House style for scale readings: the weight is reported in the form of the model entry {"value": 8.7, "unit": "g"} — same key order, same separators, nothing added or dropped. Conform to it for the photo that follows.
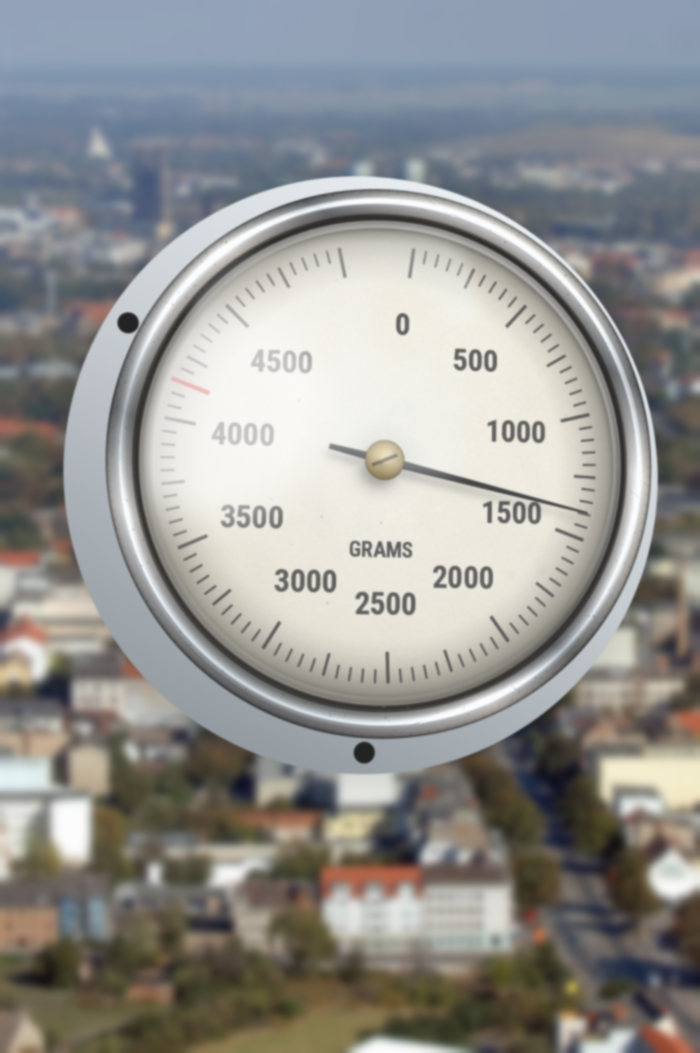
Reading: {"value": 1400, "unit": "g"}
